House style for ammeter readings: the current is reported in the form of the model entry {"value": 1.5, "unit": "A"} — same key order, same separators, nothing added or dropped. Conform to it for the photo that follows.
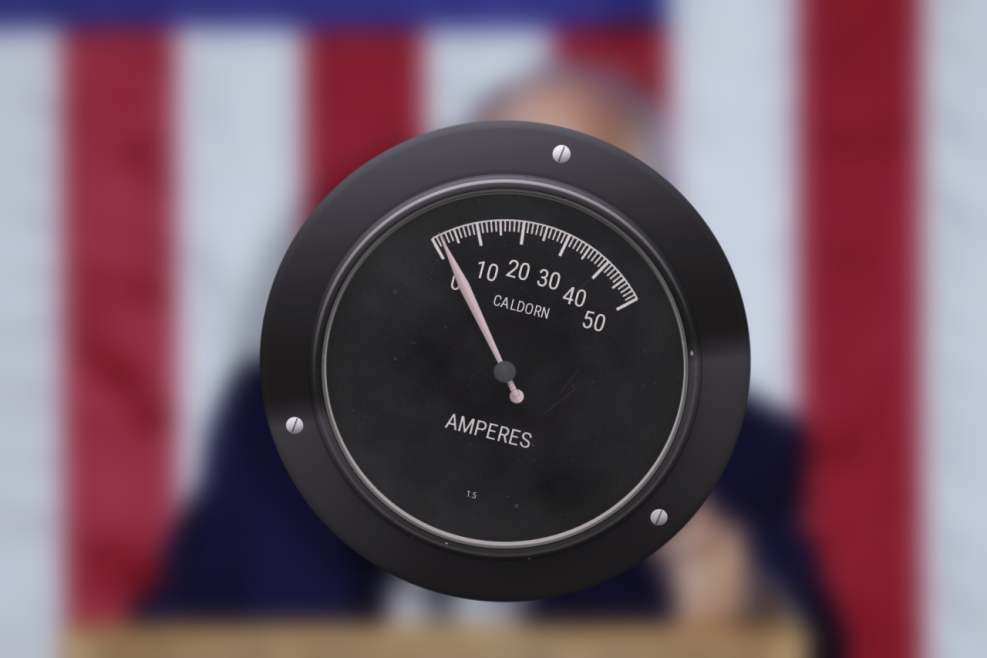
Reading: {"value": 2, "unit": "A"}
